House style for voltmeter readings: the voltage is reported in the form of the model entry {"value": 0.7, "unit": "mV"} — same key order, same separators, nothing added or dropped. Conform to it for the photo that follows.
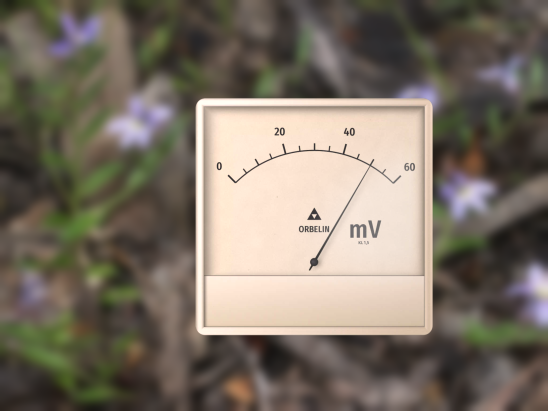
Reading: {"value": 50, "unit": "mV"}
